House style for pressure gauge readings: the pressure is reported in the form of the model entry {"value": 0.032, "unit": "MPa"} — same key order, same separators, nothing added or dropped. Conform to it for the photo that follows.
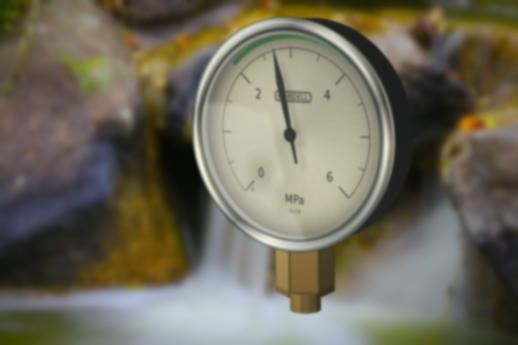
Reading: {"value": 2.75, "unit": "MPa"}
